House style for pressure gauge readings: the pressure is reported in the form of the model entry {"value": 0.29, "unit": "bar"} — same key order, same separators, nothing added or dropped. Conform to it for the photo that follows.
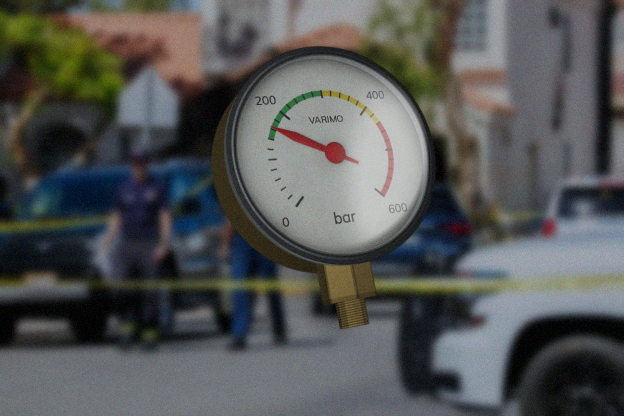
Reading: {"value": 160, "unit": "bar"}
